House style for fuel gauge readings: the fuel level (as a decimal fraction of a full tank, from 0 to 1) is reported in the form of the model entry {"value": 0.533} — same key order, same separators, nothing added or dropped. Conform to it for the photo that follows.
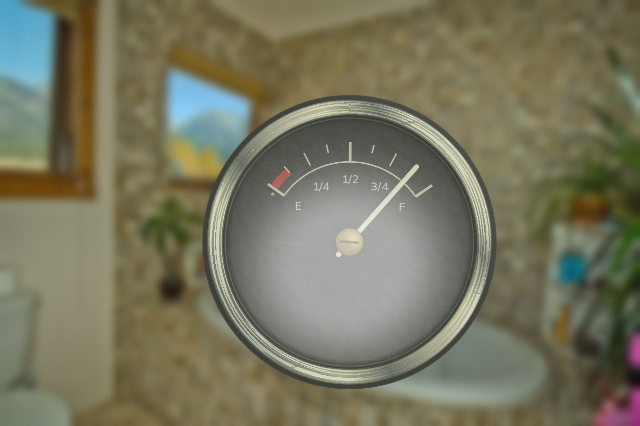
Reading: {"value": 0.875}
